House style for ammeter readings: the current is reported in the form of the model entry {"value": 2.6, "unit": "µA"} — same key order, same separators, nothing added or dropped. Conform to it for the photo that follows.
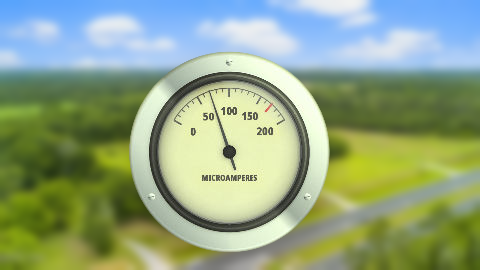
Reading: {"value": 70, "unit": "µA"}
